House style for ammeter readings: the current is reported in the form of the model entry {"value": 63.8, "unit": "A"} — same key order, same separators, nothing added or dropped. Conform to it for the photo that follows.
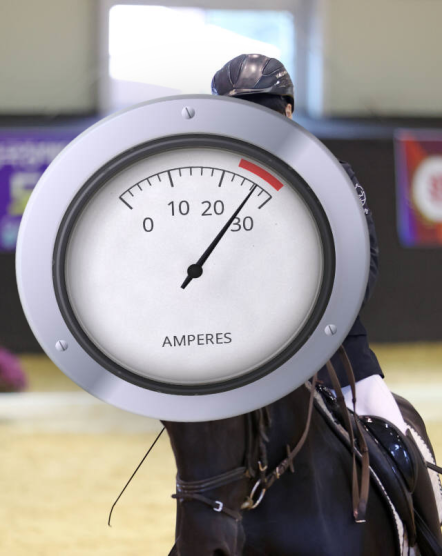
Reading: {"value": 26, "unit": "A"}
